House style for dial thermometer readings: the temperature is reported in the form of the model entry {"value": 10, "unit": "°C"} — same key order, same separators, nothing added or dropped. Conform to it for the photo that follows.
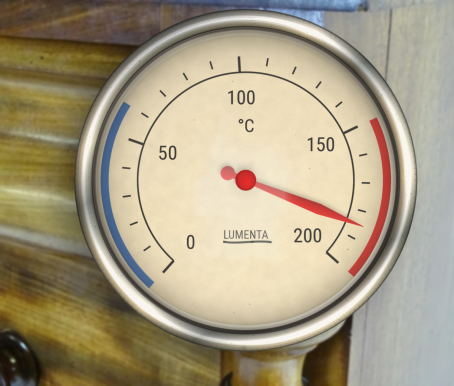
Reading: {"value": 185, "unit": "°C"}
